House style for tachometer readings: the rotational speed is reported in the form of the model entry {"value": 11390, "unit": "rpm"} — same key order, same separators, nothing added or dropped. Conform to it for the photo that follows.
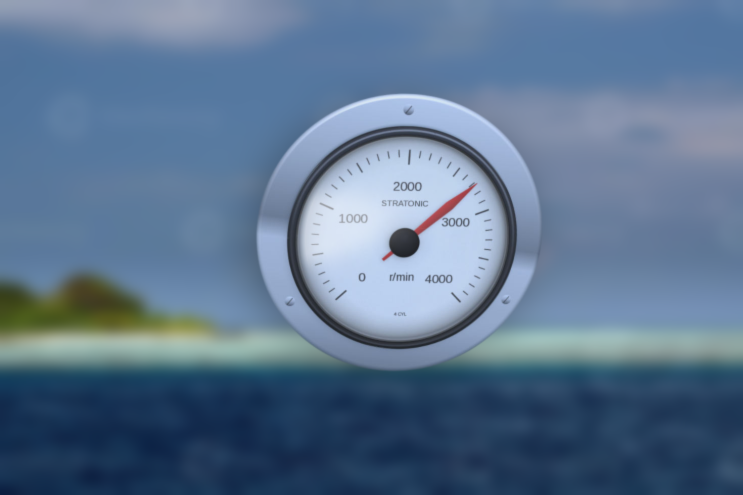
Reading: {"value": 2700, "unit": "rpm"}
